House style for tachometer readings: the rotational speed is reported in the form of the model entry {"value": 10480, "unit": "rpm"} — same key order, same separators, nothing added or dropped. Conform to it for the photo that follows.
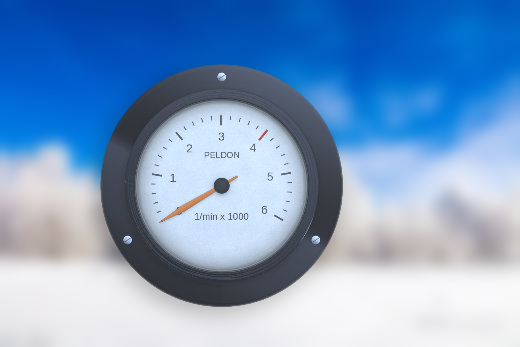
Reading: {"value": 0, "unit": "rpm"}
